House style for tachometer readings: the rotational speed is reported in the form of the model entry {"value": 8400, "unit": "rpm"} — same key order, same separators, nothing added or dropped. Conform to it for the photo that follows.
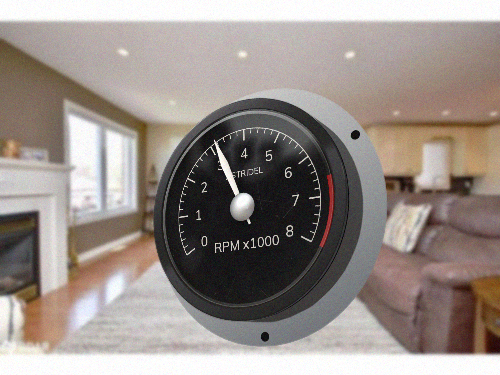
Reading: {"value": 3200, "unit": "rpm"}
